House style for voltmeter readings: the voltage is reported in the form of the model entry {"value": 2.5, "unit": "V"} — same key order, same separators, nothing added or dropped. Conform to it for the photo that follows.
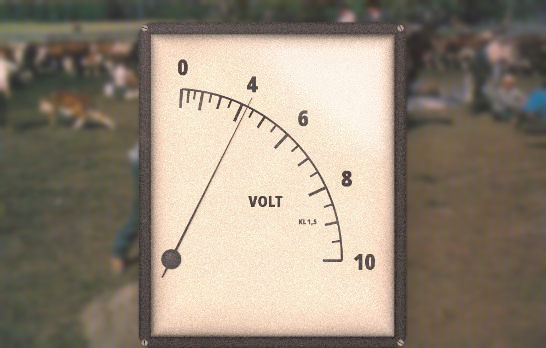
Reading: {"value": 4.25, "unit": "V"}
